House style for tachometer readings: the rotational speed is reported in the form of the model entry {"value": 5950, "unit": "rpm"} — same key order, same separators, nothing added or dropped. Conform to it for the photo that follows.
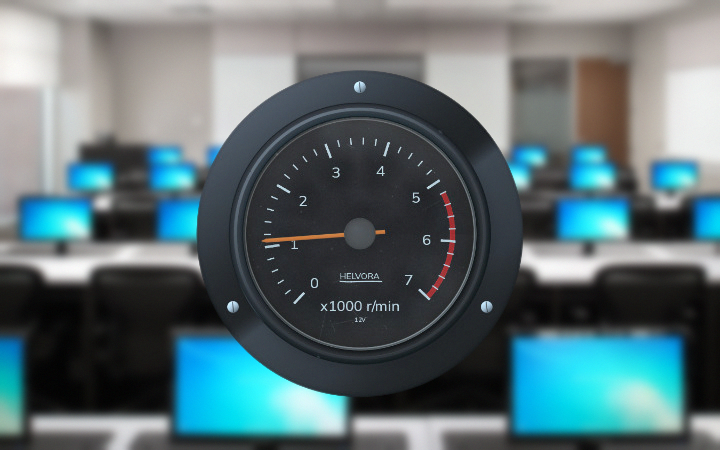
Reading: {"value": 1100, "unit": "rpm"}
